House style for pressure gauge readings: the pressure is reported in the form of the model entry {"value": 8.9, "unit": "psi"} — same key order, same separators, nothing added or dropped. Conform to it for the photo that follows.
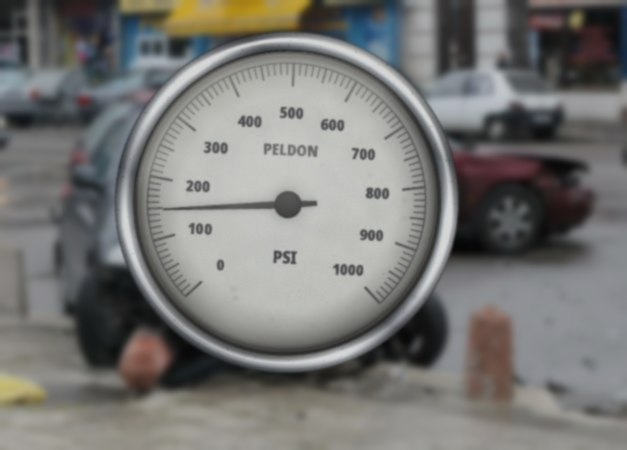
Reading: {"value": 150, "unit": "psi"}
